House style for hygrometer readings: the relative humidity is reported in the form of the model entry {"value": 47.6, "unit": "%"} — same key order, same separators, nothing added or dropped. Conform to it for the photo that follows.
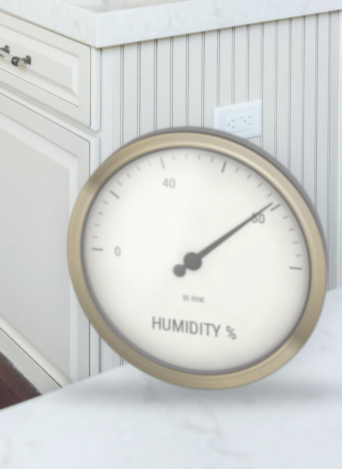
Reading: {"value": 78, "unit": "%"}
